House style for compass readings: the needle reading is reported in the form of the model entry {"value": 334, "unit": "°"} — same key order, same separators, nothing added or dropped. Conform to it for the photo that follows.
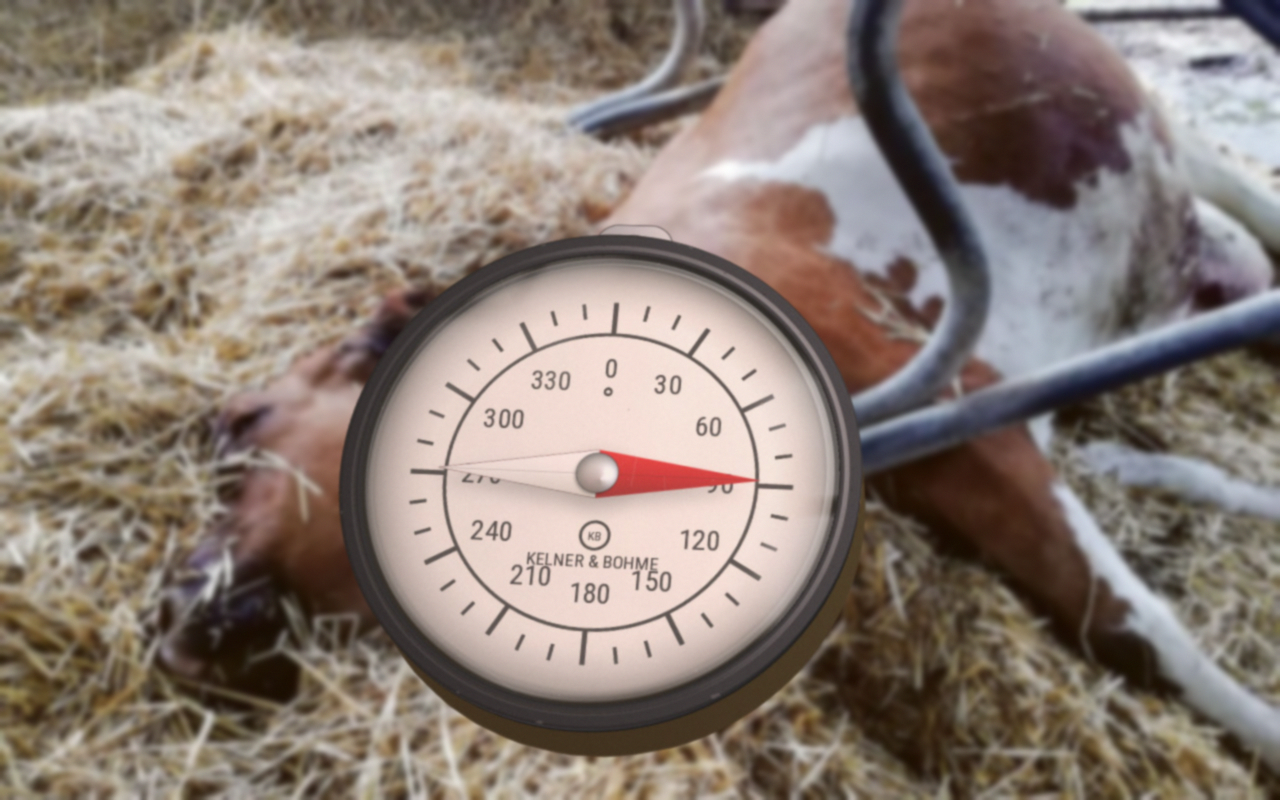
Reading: {"value": 90, "unit": "°"}
